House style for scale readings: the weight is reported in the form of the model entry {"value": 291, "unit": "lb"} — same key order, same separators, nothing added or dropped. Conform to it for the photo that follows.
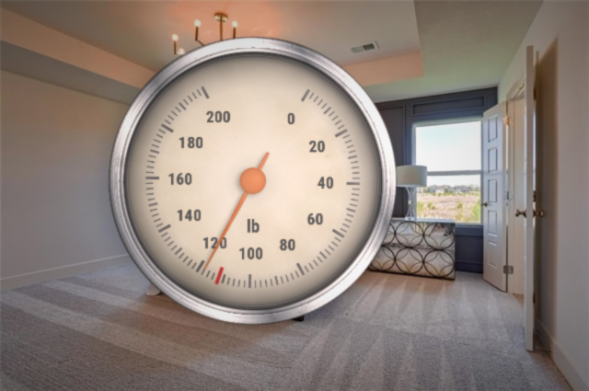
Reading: {"value": 118, "unit": "lb"}
